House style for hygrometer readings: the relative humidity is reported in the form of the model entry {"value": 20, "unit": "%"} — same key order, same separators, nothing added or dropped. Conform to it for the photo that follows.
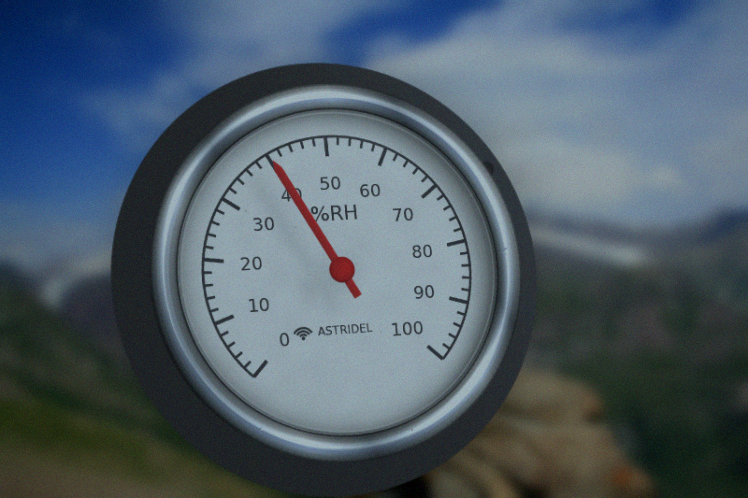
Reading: {"value": 40, "unit": "%"}
